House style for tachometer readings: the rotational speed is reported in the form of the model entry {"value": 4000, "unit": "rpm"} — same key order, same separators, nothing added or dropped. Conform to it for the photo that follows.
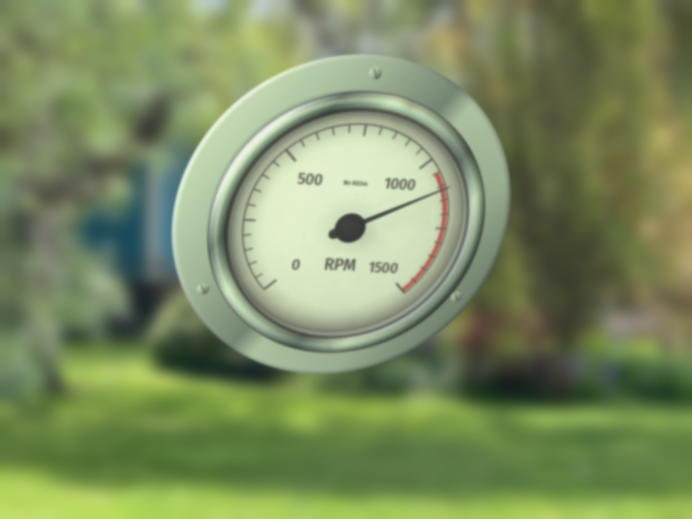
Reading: {"value": 1100, "unit": "rpm"}
